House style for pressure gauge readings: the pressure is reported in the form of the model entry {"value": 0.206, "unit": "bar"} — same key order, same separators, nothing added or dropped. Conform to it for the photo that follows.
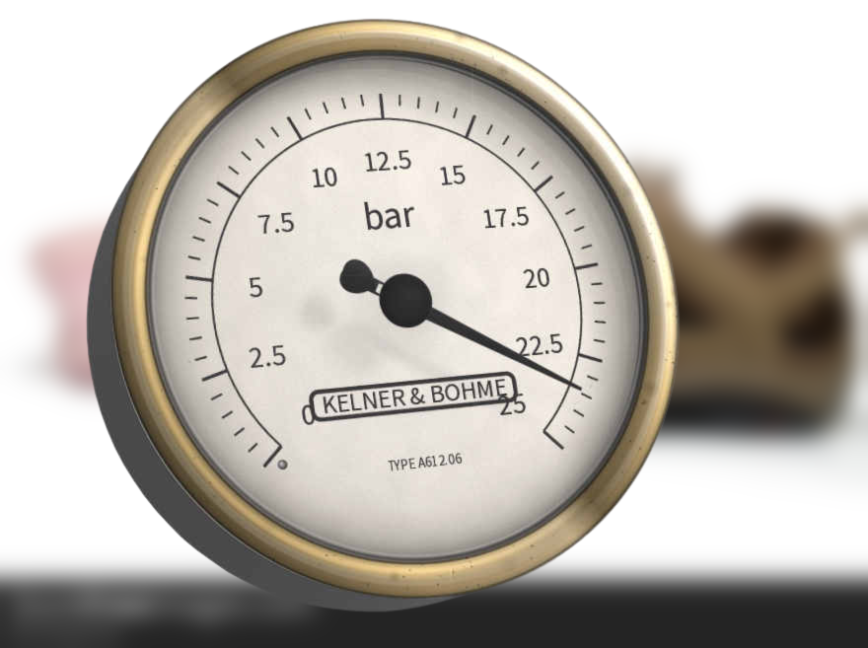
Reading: {"value": 23.5, "unit": "bar"}
